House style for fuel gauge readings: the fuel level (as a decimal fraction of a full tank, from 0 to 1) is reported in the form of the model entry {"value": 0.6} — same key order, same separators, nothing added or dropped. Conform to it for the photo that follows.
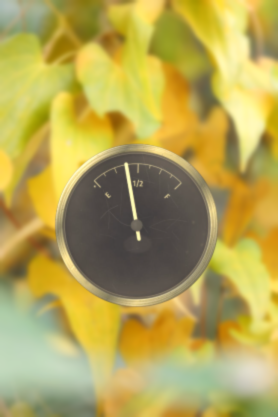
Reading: {"value": 0.375}
